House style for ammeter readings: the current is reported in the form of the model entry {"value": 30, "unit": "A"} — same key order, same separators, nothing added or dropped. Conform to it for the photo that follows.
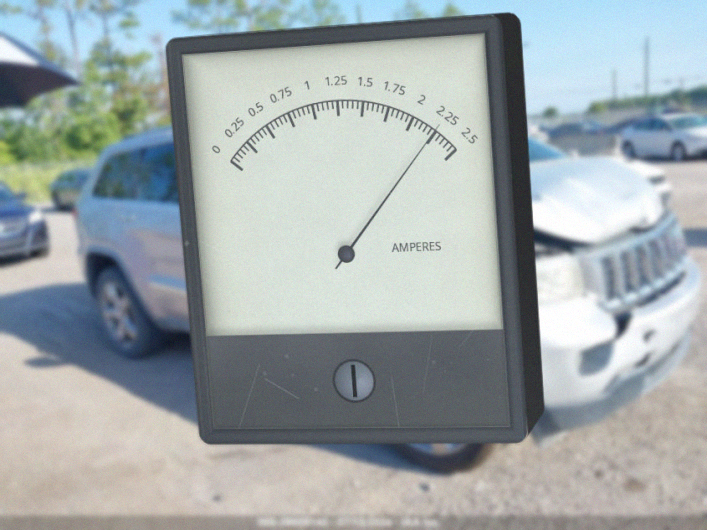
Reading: {"value": 2.25, "unit": "A"}
